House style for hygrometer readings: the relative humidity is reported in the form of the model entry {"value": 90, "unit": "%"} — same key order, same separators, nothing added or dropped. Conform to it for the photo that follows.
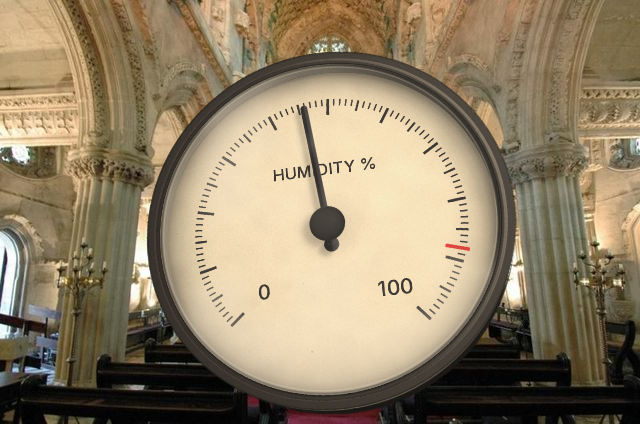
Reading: {"value": 46, "unit": "%"}
